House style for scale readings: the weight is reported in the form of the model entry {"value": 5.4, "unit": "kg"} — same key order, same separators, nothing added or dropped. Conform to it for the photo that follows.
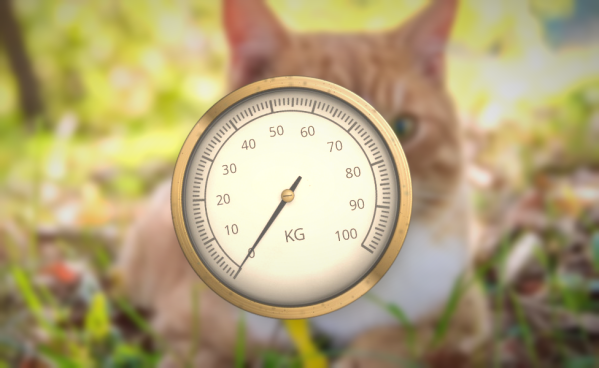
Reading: {"value": 0, "unit": "kg"}
